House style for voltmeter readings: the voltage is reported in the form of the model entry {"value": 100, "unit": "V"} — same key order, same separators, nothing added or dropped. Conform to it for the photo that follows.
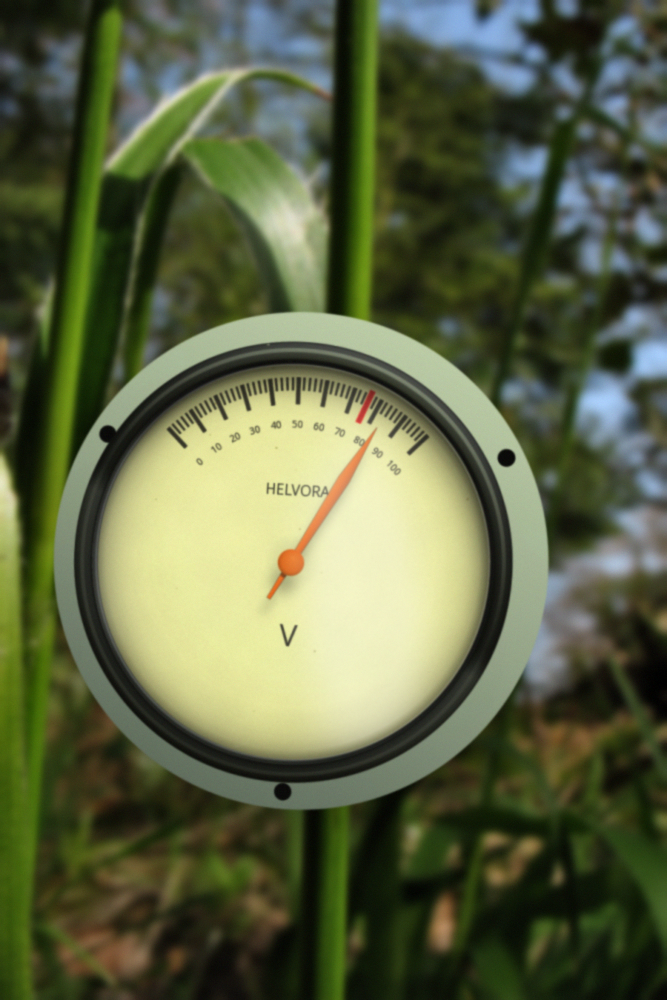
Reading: {"value": 84, "unit": "V"}
